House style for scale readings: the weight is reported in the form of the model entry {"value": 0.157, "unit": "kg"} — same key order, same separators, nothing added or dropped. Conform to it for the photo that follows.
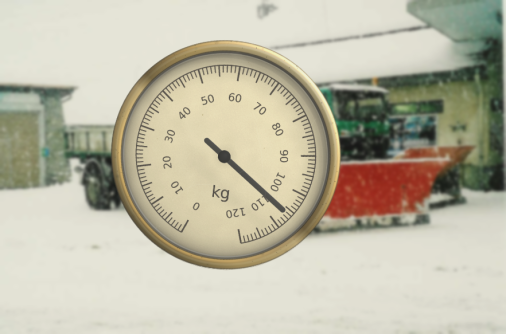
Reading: {"value": 106, "unit": "kg"}
